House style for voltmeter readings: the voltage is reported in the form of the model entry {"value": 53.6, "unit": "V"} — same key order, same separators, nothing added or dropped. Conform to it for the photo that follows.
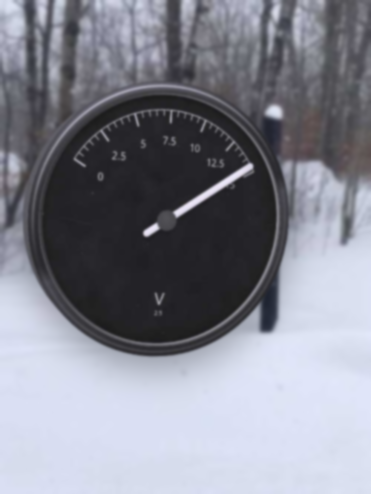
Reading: {"value": 14.5, "unit": "V"}
